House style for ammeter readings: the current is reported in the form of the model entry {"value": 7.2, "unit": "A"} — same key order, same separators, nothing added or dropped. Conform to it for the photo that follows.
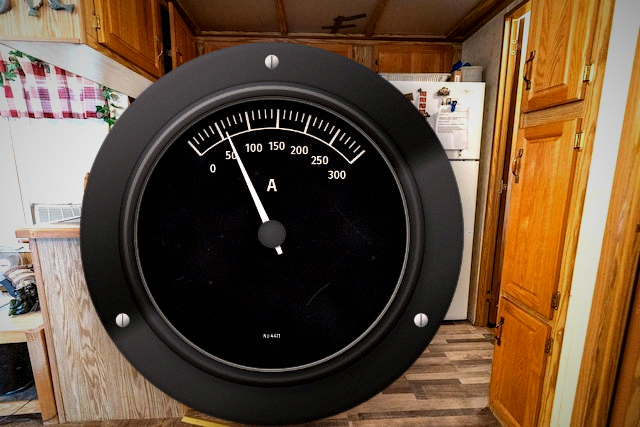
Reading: {"value": 60, "unit": "A"}
